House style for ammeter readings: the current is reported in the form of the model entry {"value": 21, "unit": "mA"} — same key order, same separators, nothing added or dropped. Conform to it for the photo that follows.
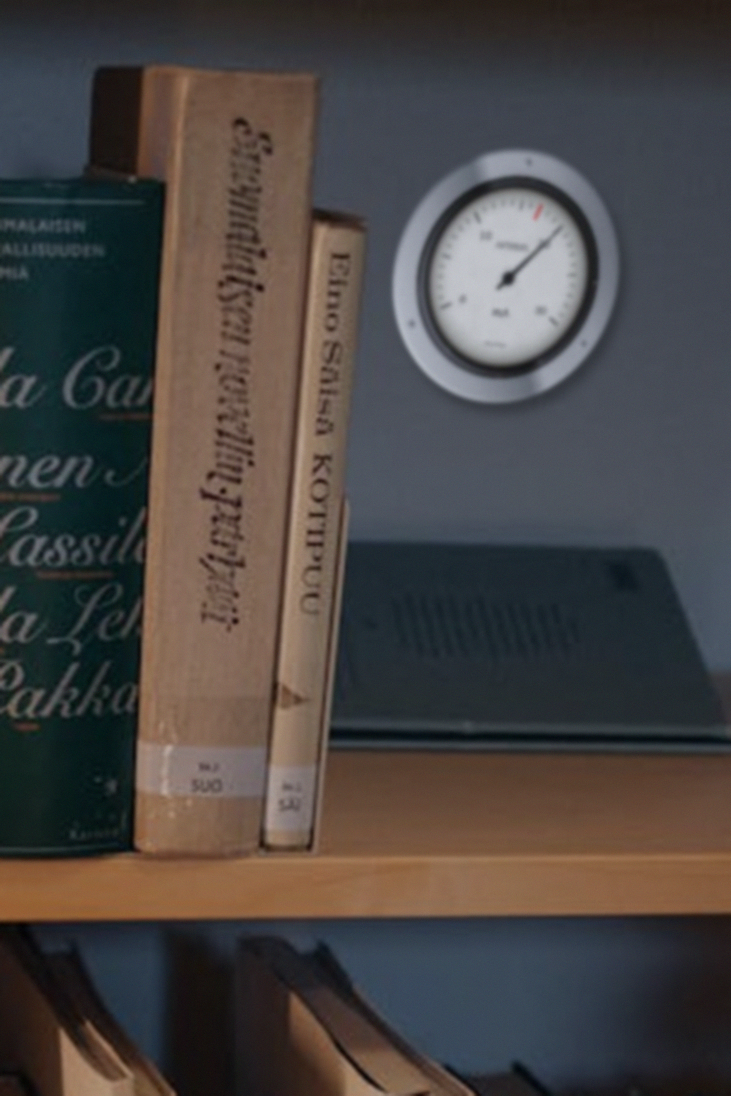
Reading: {"value": 20, "unit": "mA"}
